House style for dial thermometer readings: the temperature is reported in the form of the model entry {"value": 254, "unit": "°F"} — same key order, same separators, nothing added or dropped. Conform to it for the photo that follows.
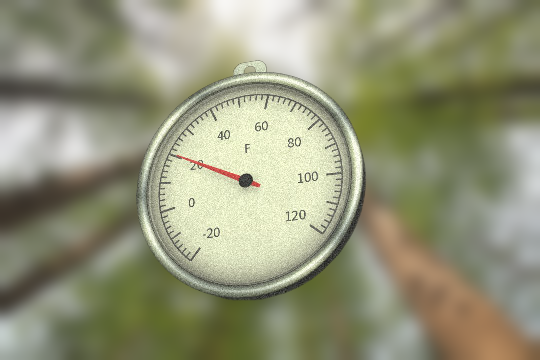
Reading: {"value": 20, "unit": "°F"}
